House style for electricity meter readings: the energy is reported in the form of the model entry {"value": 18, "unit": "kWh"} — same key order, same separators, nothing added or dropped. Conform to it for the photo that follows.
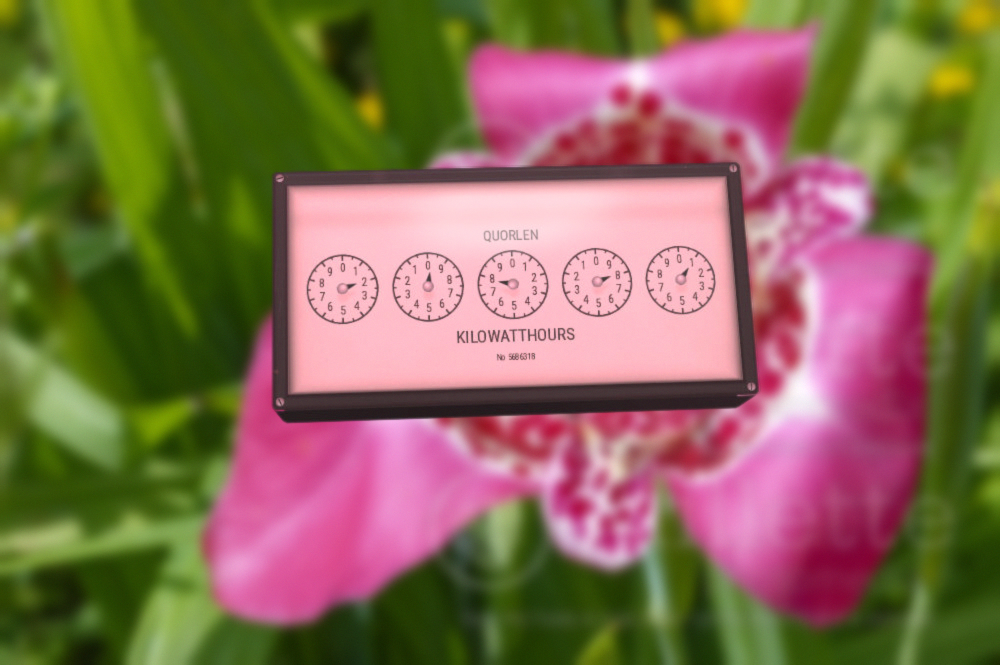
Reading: {"value": 19781, "unit": "kWh"}
